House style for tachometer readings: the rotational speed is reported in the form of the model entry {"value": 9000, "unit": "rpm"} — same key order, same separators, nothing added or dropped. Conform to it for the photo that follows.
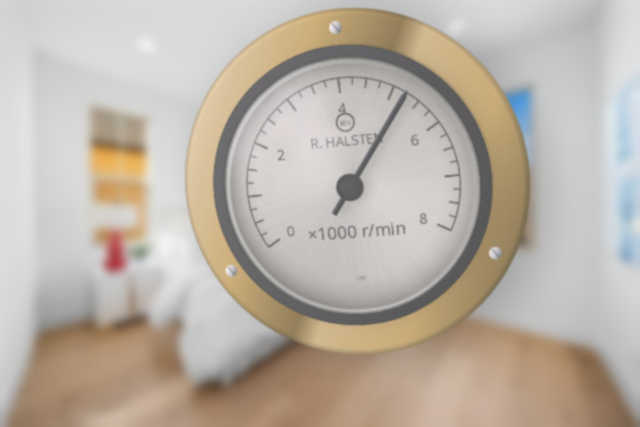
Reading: {"value": 5250, "unit": "rpm"}
